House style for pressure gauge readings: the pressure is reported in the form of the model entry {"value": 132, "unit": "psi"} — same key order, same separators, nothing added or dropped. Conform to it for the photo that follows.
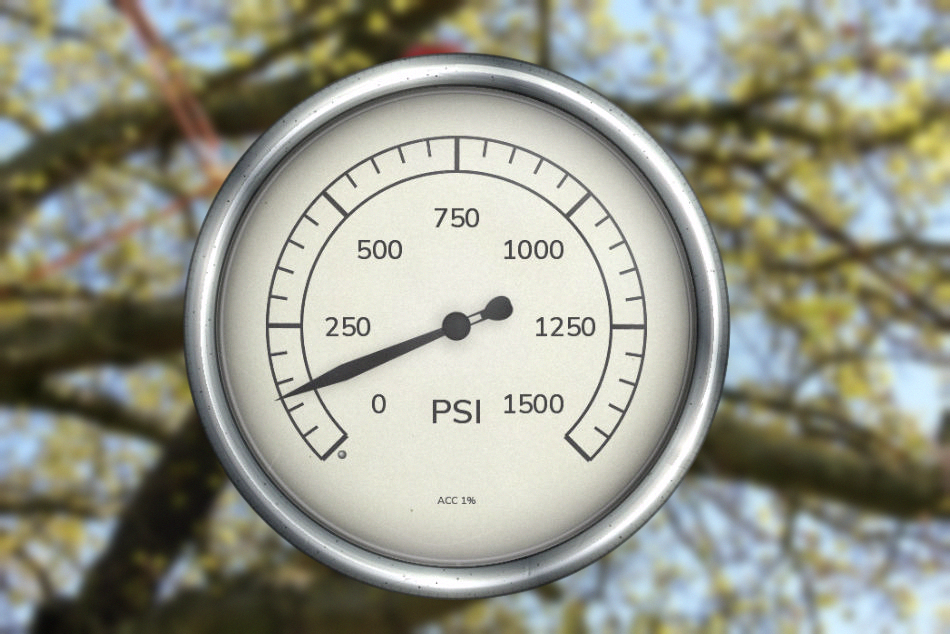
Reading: {"value": 125, "unit": "psi"}
